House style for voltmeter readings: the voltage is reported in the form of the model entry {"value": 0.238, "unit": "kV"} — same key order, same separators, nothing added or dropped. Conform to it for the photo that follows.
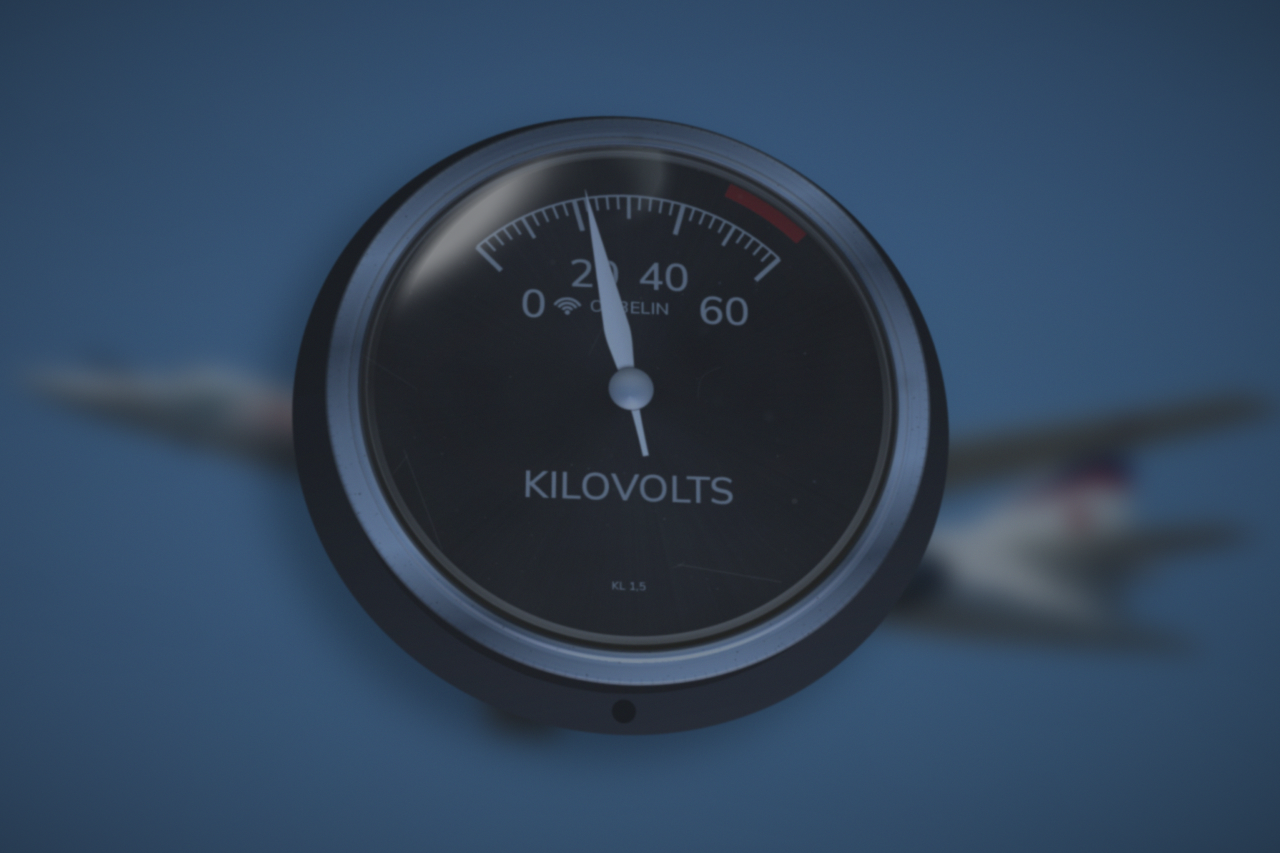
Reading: {"value": 22, "unit": "kV"}
